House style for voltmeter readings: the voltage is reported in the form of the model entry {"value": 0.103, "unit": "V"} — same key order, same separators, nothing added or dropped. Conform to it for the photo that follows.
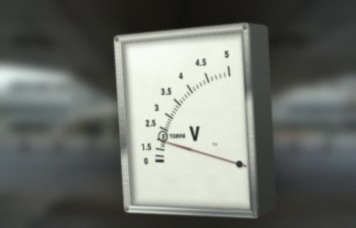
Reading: {"value": 2, "unit": "V"}
